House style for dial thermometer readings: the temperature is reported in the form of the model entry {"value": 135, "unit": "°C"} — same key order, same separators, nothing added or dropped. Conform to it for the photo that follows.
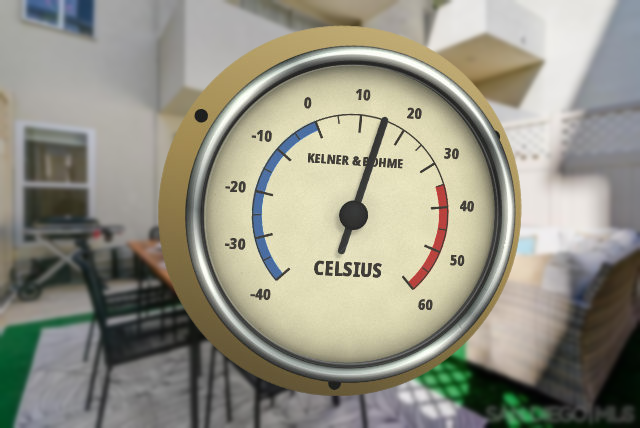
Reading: {"value": 15, "unit": "°C"}
